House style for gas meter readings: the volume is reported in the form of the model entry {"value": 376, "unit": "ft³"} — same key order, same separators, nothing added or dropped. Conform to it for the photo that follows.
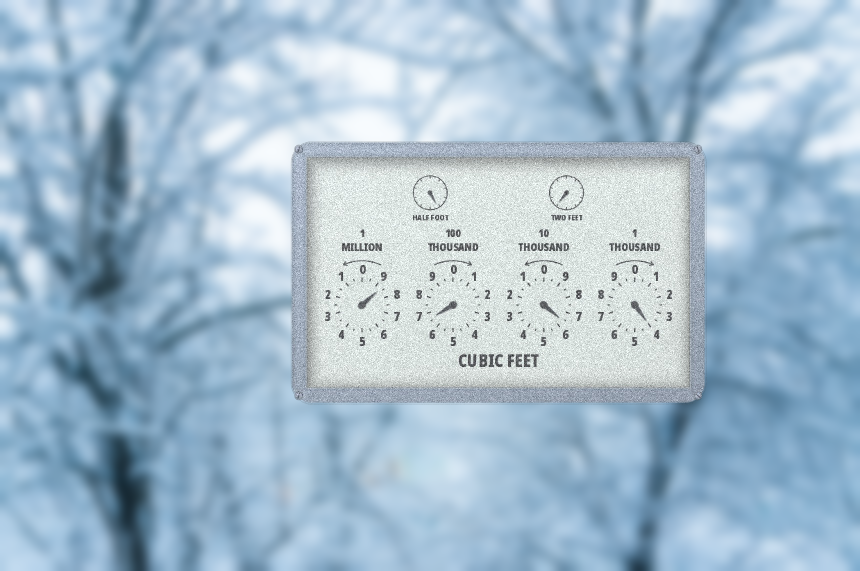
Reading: {"value": 866400, "unit": "ft³"}
